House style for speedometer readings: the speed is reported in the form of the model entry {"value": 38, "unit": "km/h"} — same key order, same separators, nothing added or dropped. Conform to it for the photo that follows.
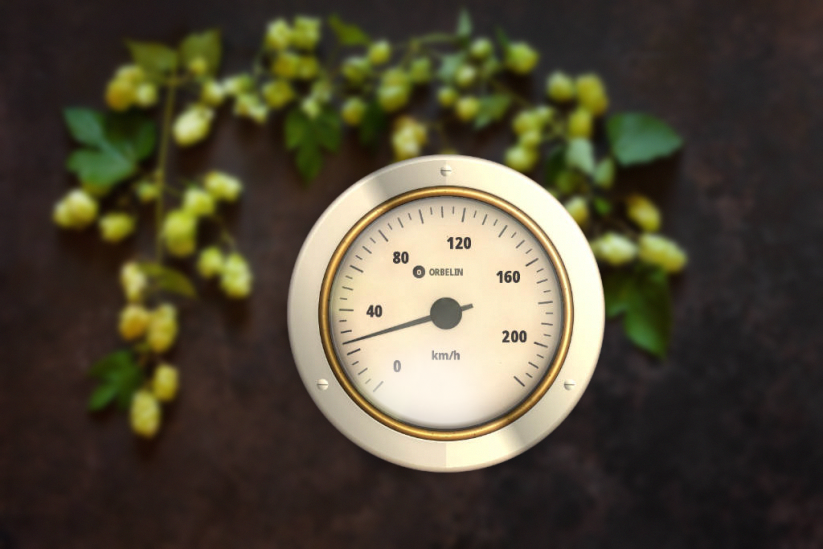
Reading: {"value": 25, "unit": "km/h"}
